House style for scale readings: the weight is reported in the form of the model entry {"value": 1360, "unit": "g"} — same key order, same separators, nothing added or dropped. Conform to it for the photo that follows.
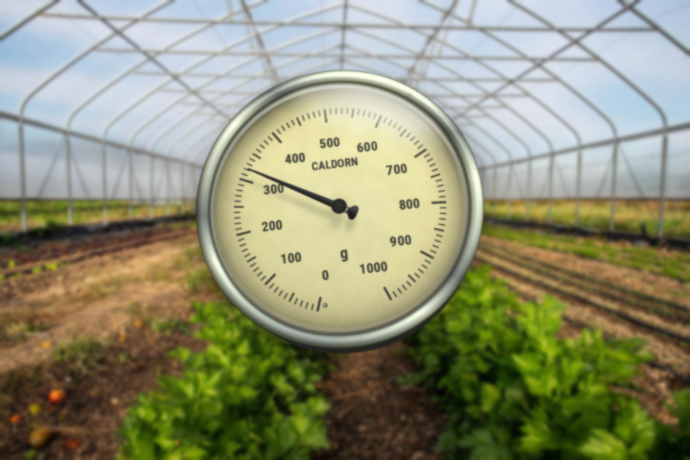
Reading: {"value": 320, "unit": "g"}
